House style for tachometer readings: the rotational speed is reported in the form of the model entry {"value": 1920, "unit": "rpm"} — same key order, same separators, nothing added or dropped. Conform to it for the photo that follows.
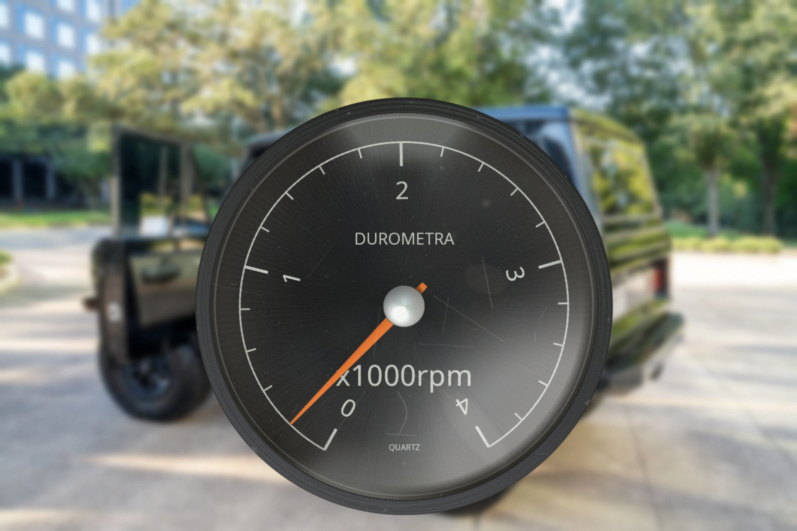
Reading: {"value": 200, "unit": "rpm"}
